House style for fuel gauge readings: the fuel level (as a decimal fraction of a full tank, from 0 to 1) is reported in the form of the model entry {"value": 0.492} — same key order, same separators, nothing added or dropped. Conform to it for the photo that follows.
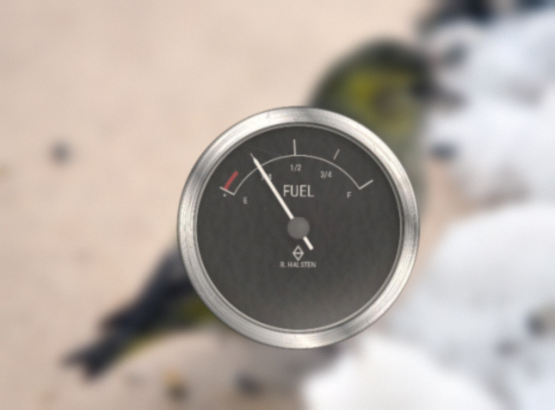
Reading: {"value": 0.25}
